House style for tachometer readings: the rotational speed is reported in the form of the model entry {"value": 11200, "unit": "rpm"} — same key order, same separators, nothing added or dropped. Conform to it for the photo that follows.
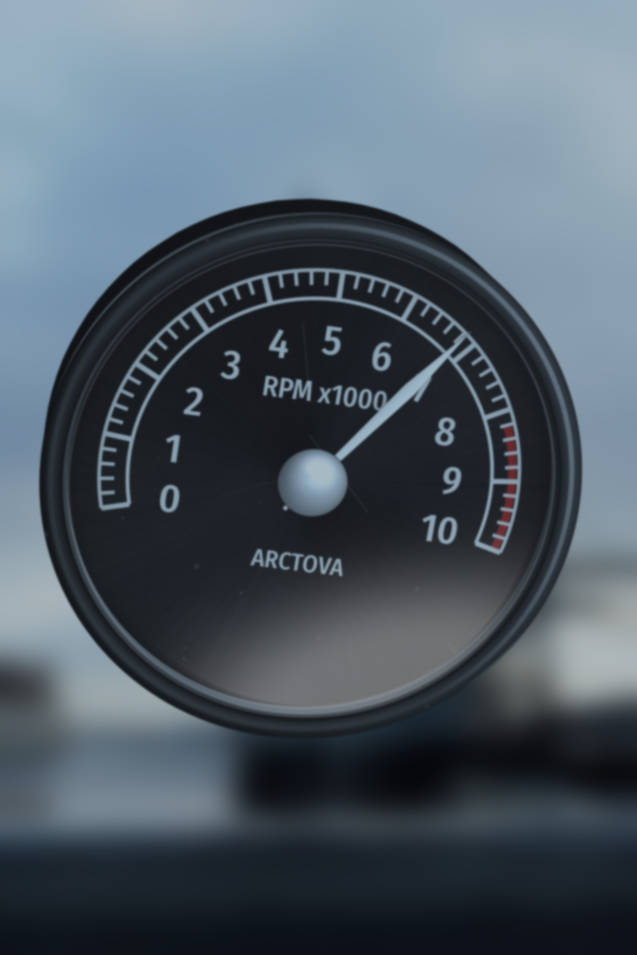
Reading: {"value": 6800, "unit": "rpm"}
